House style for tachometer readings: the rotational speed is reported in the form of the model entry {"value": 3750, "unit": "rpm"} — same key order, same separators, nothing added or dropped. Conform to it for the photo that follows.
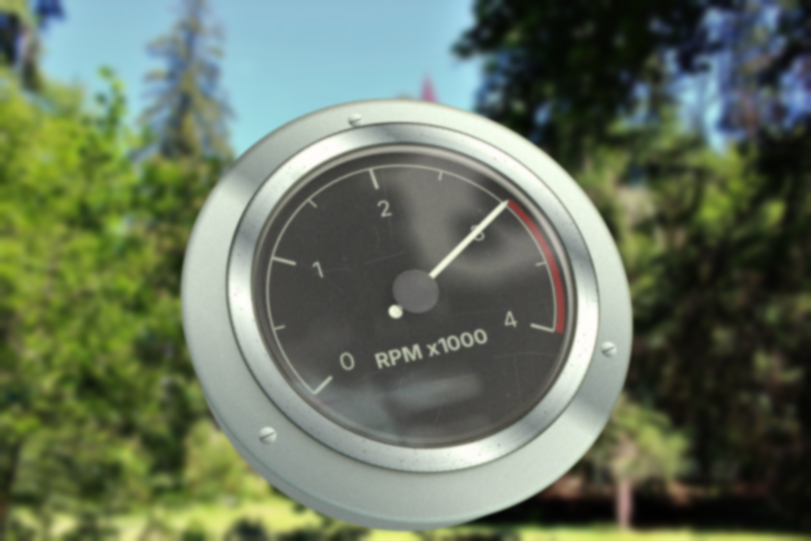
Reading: {"value": 3000, "unit": "rpm"}
